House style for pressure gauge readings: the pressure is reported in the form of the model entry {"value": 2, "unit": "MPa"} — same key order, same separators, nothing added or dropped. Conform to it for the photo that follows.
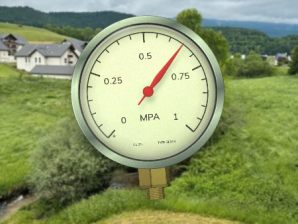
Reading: {"value": 0.65, "unit": "MPa"}
